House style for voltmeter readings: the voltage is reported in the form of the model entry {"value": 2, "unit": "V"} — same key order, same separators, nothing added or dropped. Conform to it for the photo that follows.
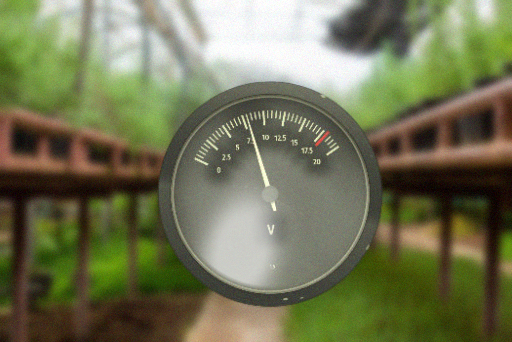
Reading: {"value": 8, "unit": "V"}
